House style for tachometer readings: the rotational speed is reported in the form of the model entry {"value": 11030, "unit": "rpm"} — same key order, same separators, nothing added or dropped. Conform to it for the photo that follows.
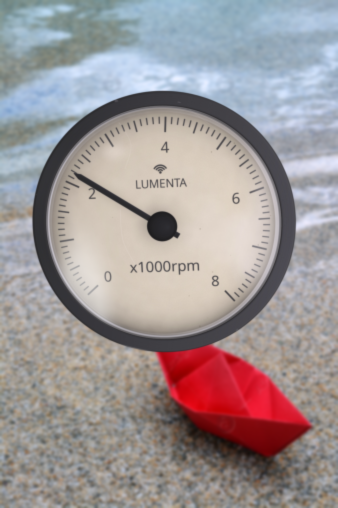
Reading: {"value": 2200, "unit": "rpm"}
